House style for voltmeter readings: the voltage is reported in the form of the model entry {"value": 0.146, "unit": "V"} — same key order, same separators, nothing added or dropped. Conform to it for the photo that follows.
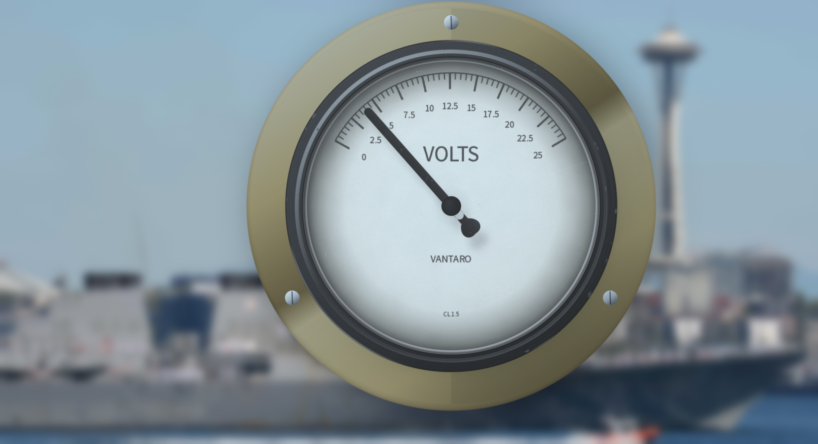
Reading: {"value": 4, "unit": "V"}
